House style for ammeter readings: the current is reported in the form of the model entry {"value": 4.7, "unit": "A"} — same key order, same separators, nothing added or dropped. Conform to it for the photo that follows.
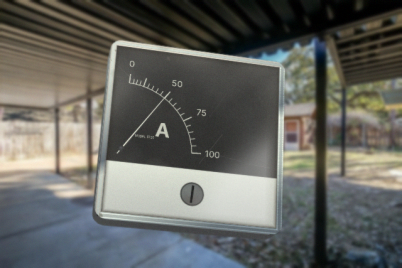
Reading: {"value": 50, "unit": "A"}
